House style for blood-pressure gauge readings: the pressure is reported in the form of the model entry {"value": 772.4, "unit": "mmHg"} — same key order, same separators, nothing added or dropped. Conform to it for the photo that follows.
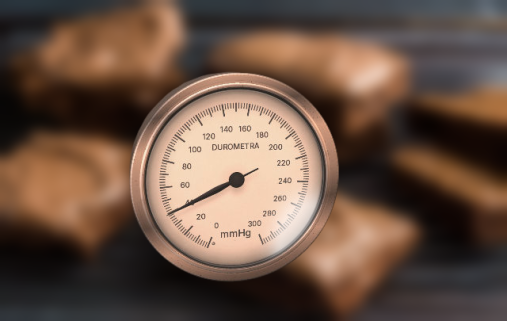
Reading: {"value": 40, "unit": "mmHg"}
